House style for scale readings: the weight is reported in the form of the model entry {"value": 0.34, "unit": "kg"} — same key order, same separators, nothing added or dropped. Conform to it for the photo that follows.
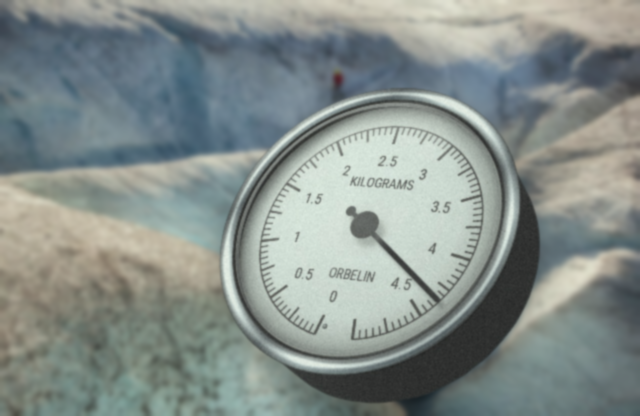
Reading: {"value": 4.35, "unit": "kg"}
